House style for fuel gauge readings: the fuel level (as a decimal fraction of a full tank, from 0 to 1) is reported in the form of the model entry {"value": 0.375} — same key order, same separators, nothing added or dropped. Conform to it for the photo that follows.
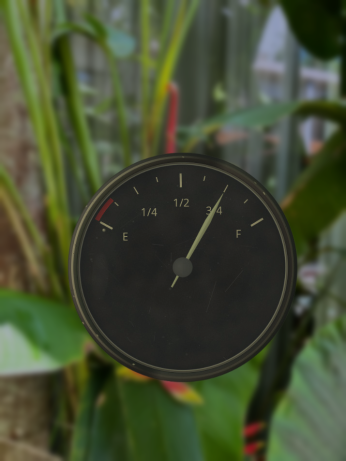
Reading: {"value": 0.75}
